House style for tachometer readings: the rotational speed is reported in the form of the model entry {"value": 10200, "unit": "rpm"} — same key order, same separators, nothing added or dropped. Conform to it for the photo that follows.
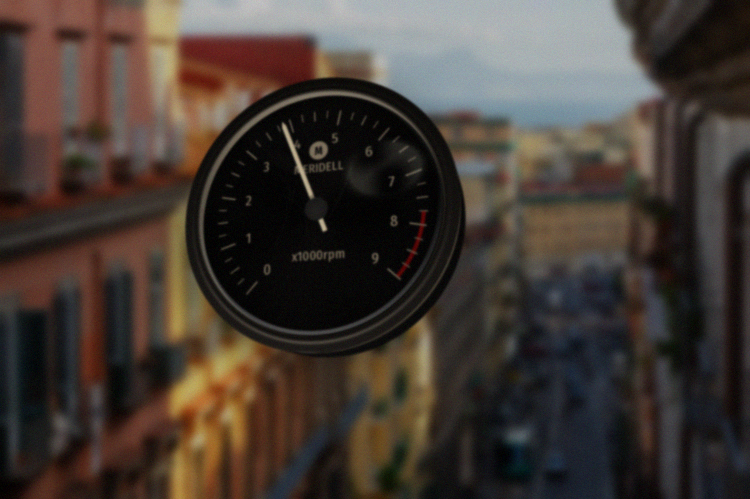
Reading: {"value": 3875, "unit": "rpm"}
